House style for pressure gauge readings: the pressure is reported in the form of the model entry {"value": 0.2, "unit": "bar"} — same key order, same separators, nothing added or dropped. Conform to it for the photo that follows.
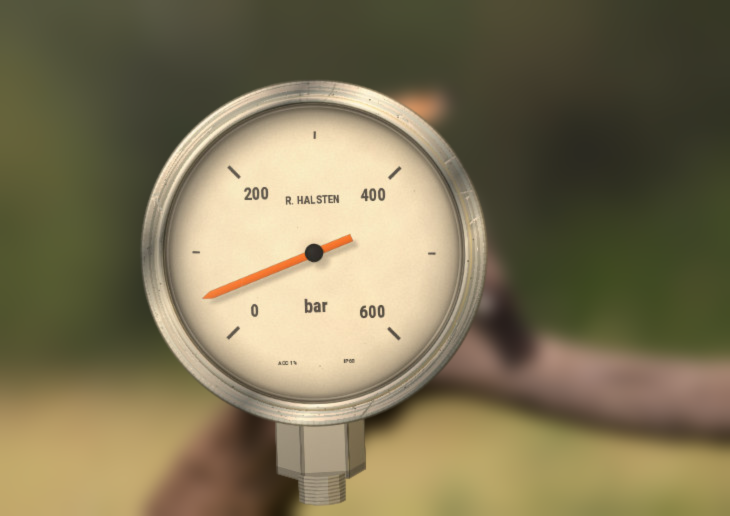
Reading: {"value": 50, "unit": "bar"}
